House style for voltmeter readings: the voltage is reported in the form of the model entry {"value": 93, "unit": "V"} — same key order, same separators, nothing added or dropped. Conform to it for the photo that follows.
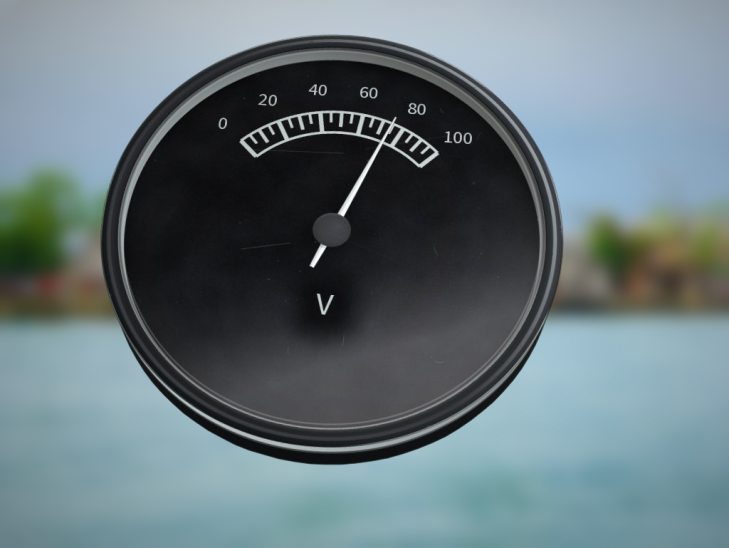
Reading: {"value": 75, "unit": "V"}
